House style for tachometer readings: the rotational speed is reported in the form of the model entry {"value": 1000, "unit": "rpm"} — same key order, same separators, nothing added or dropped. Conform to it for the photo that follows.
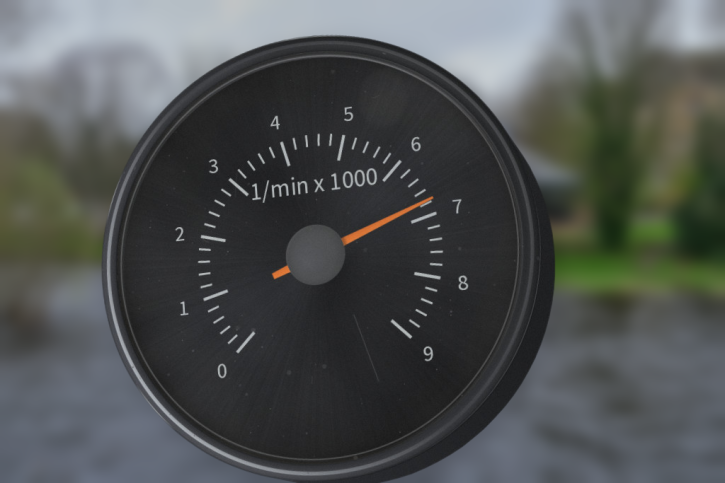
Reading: {"value": 6800, "unit": "rpm"}
